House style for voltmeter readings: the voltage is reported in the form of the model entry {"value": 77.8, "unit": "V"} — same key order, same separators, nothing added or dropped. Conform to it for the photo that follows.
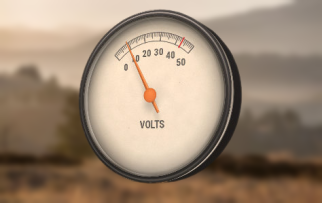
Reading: {"value": 10, "unit": "V"}
